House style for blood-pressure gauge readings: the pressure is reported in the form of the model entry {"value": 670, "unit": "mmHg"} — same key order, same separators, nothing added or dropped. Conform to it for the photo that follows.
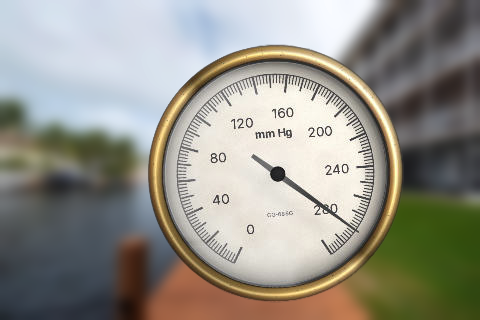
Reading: {"value": 280, "unit": "mmHg"}
